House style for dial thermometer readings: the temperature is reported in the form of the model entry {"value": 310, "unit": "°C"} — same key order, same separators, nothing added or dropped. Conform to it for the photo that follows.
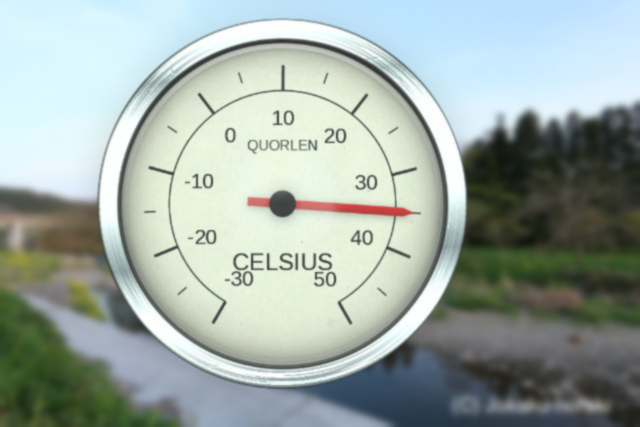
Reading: {"value": 35, "unit": "°C"}
